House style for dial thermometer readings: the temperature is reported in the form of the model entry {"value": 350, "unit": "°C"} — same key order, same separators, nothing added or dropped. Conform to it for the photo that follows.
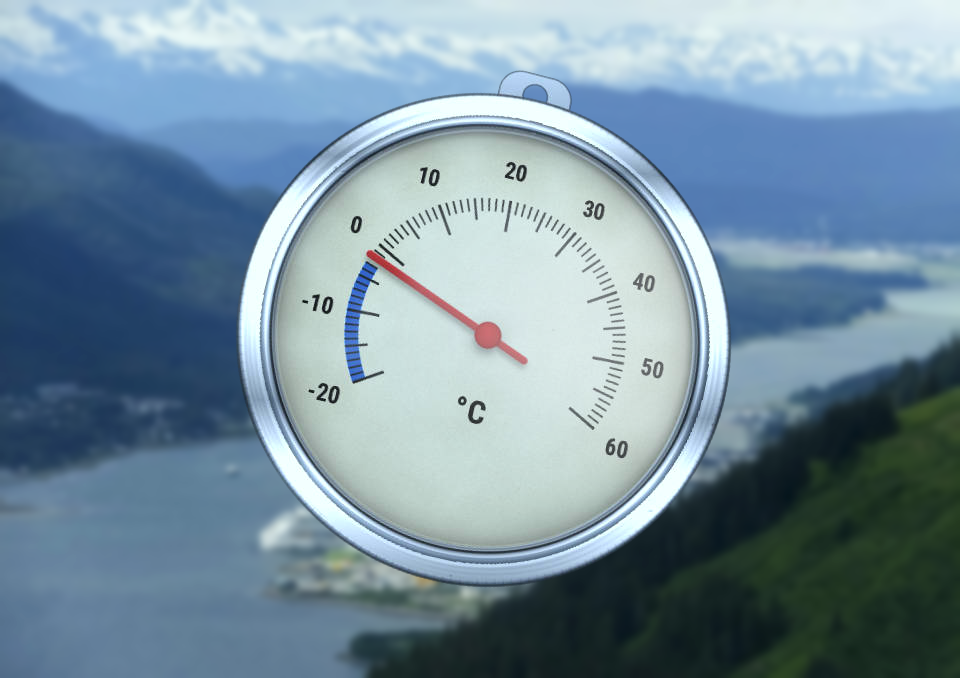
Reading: {"value": -2, "unit": "°C"}
